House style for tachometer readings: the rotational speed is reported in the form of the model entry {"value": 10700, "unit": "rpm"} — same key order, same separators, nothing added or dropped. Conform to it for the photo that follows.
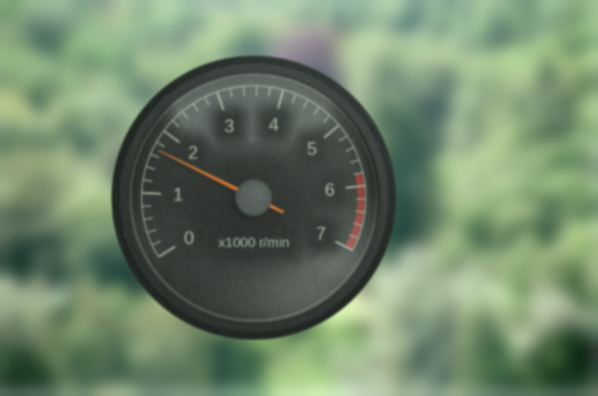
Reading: {"value": 1700, "unit": "rpm"}
